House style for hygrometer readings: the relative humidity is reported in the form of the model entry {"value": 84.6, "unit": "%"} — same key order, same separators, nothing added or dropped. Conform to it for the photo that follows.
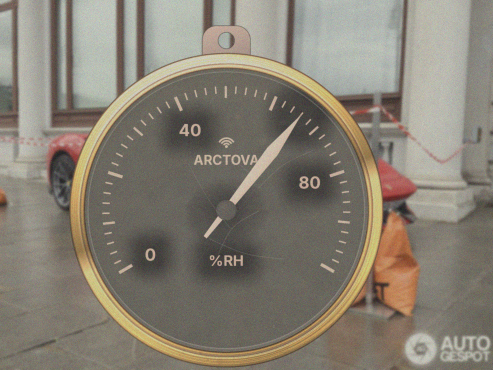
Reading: {"value": 66, "unit": "%"}
